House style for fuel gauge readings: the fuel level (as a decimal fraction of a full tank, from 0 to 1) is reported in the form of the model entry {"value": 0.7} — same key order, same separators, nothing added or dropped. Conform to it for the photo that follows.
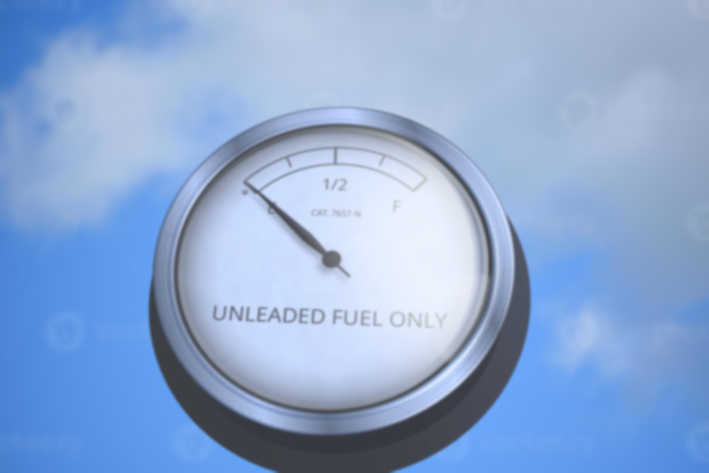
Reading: {"value": 0}
